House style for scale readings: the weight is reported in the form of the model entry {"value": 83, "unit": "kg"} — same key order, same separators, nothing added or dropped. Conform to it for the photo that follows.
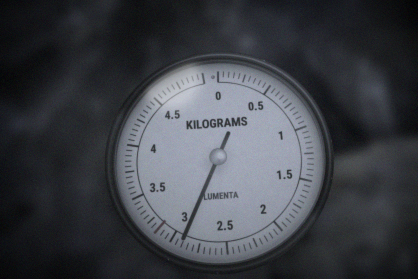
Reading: {"value": 2.9, "unit": "kg"}
